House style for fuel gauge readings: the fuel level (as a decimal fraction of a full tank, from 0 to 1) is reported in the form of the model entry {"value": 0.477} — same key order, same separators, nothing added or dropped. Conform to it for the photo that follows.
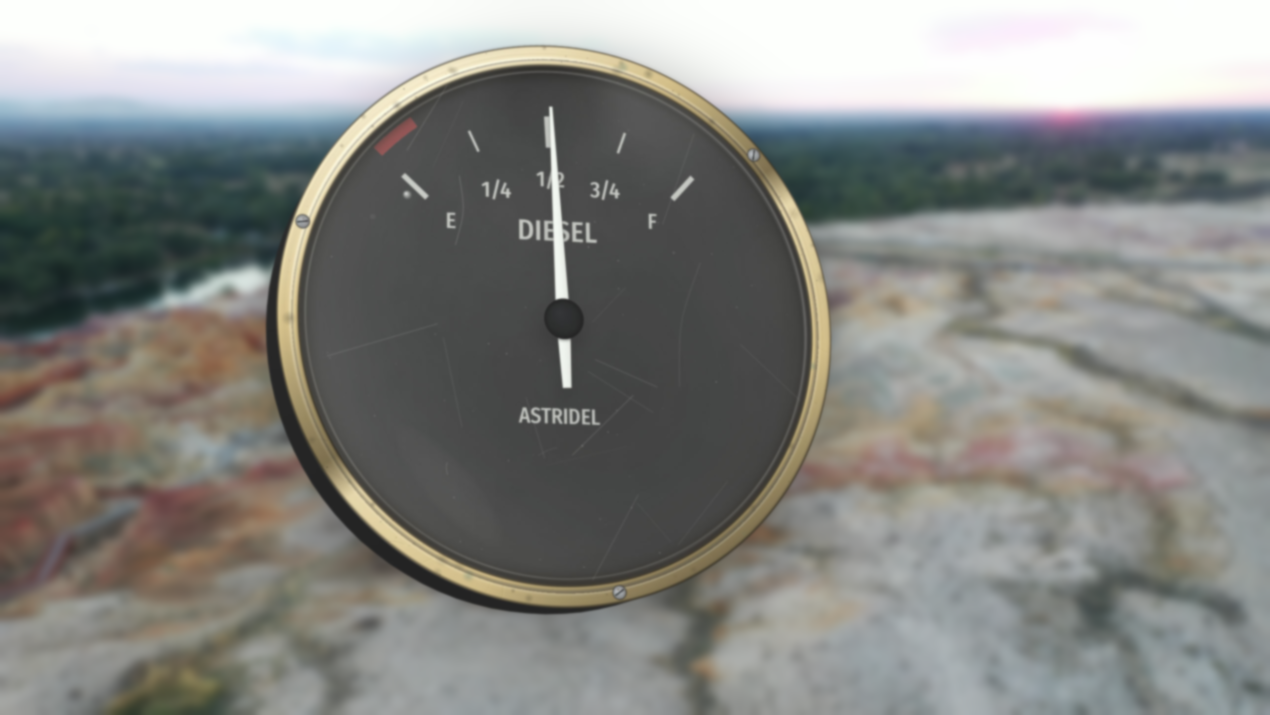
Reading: {"value": 0.5}
